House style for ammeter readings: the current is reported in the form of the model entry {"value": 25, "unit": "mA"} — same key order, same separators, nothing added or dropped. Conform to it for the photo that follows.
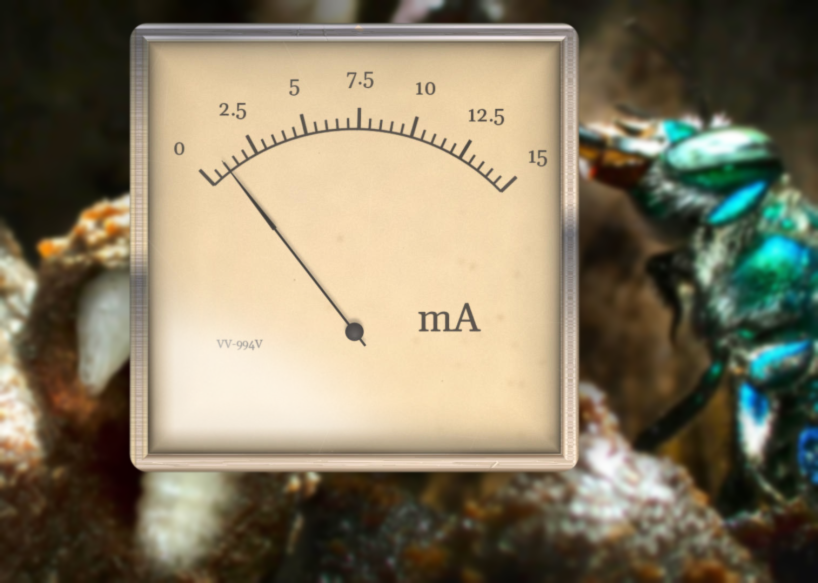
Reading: {"value": 1, "unit": "mA"}
